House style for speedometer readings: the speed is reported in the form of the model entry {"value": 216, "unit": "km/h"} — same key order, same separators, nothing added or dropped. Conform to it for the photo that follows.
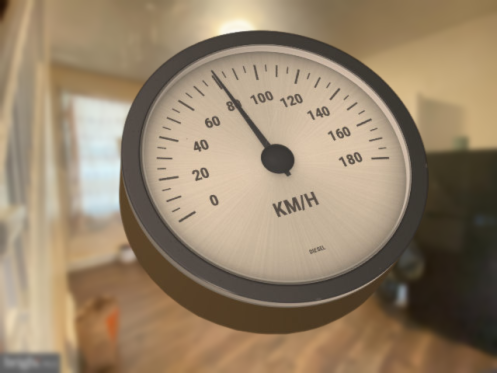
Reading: {"value": 80, "unit": "km/h"}
